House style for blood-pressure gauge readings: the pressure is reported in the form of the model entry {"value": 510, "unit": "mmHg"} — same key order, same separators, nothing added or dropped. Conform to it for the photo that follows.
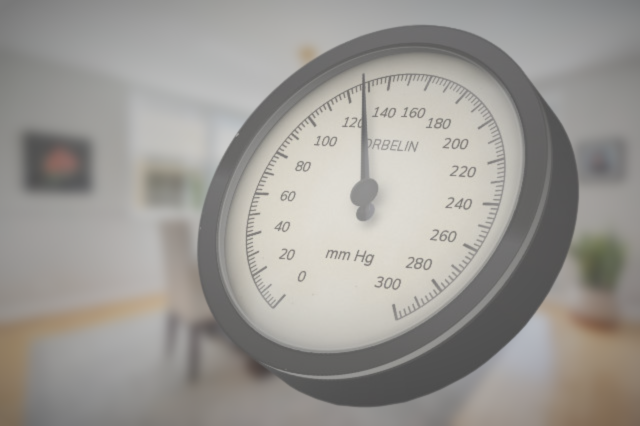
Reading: {"value": 130, "unit": "mmHg"}
